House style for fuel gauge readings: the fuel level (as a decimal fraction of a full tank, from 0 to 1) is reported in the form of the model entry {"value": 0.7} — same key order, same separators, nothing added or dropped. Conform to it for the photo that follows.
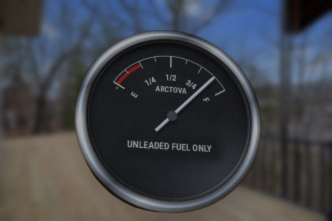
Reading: {"value": 0.875}
